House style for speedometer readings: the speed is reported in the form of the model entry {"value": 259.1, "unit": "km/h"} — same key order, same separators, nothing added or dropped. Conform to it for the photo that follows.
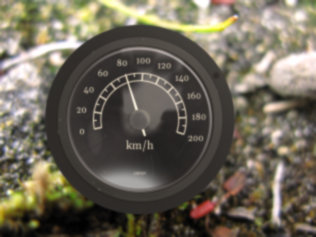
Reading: {"value": 80, "unit": "km/h"}
